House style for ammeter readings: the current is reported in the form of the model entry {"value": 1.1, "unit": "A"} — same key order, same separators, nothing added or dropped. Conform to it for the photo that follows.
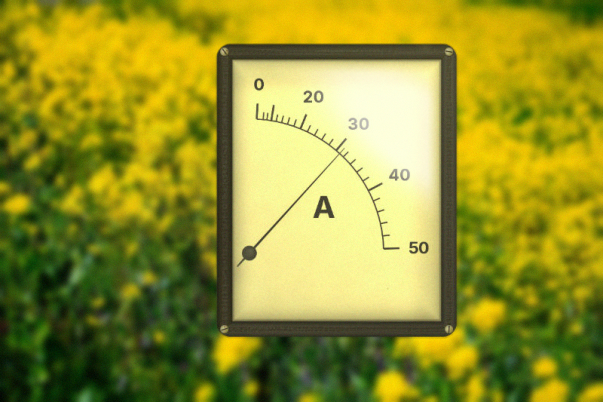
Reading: {"value": 31, "unit": "A"}
